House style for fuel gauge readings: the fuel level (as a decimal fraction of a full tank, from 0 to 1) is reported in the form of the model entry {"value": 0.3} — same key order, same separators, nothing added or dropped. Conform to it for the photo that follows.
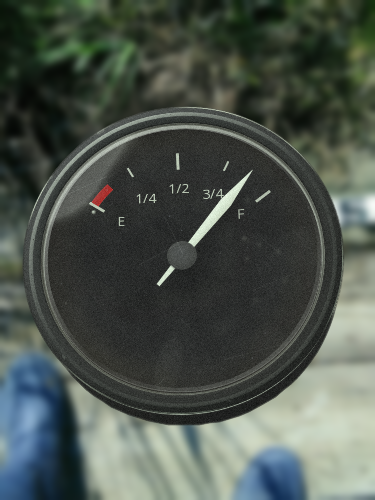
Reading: {"value": 0.875}
